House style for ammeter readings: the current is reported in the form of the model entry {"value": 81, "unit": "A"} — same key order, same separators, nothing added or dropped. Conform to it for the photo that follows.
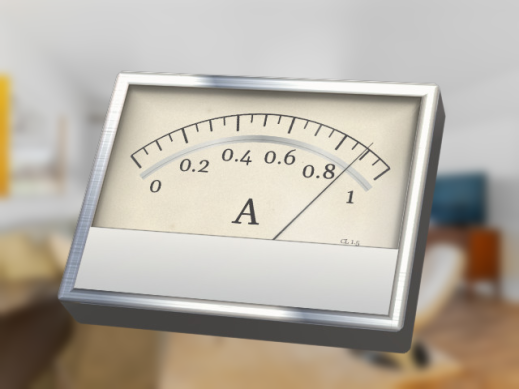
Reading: {"value": 0.9, "unit": "A"}
